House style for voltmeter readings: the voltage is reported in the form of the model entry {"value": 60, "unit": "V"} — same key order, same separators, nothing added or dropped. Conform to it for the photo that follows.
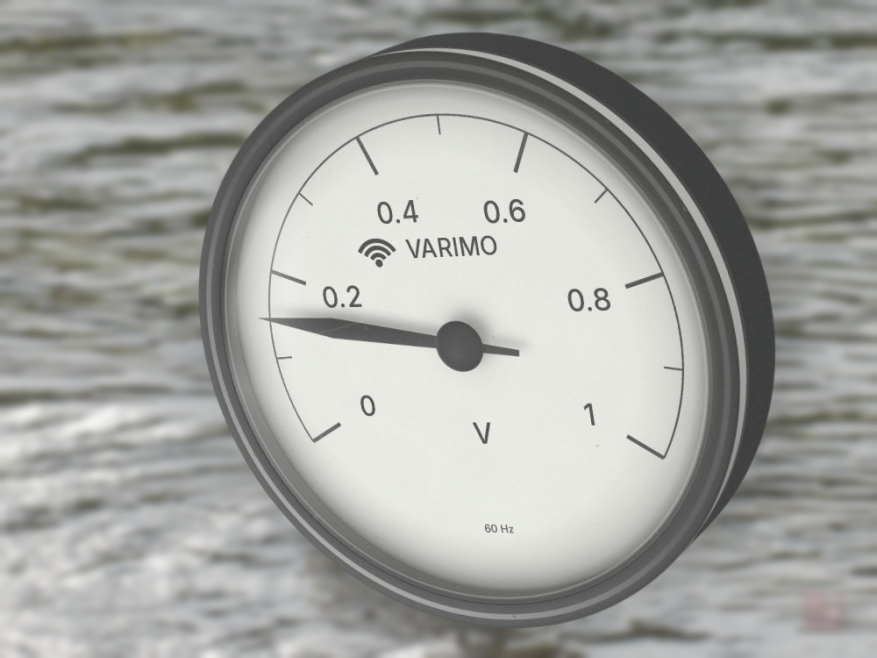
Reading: {"value": 0.15, "unit": "V"}
